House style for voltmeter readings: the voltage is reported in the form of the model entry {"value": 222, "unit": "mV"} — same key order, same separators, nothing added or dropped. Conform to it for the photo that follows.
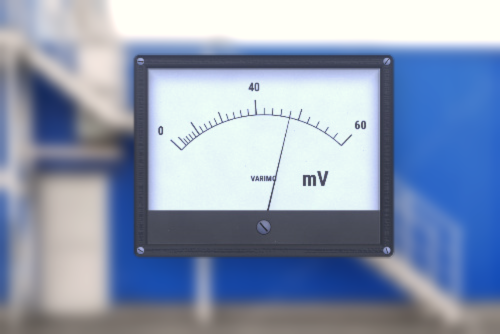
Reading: {"value": 48, "unit": "mV"}
